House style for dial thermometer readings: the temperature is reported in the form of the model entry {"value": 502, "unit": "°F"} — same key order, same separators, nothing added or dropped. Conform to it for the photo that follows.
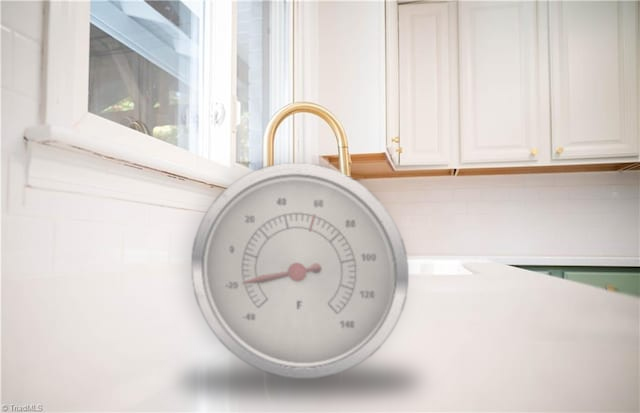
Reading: {"value": -20, "unit": "°F"}
